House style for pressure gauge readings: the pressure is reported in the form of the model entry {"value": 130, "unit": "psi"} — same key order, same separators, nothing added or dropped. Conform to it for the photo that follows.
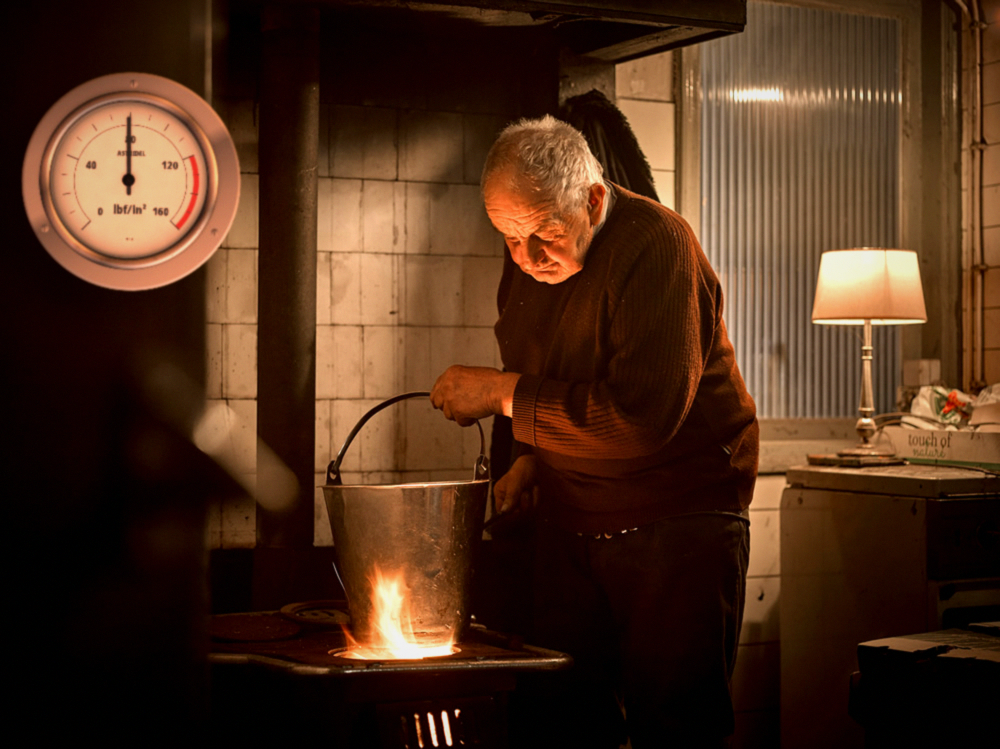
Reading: {"value": 80, "unit": "psi"}
